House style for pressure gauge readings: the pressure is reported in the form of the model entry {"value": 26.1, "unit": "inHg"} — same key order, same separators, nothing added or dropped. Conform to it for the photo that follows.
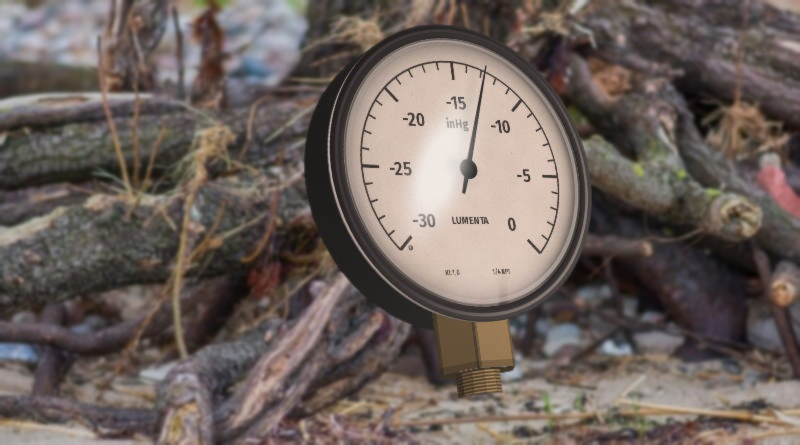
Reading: {"value": -13, "unit": "inHg"}
